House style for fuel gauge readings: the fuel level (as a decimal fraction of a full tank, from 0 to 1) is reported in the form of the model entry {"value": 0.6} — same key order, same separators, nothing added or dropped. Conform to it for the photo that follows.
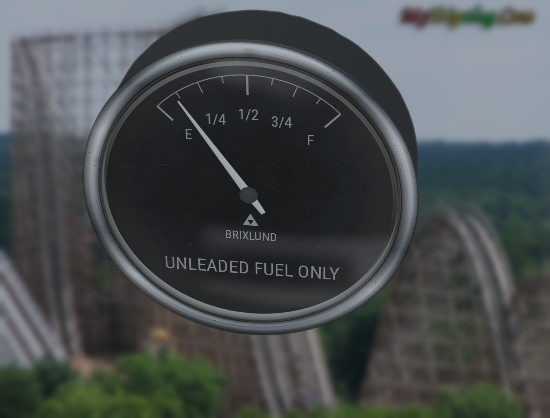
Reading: {"value": 0.125}
